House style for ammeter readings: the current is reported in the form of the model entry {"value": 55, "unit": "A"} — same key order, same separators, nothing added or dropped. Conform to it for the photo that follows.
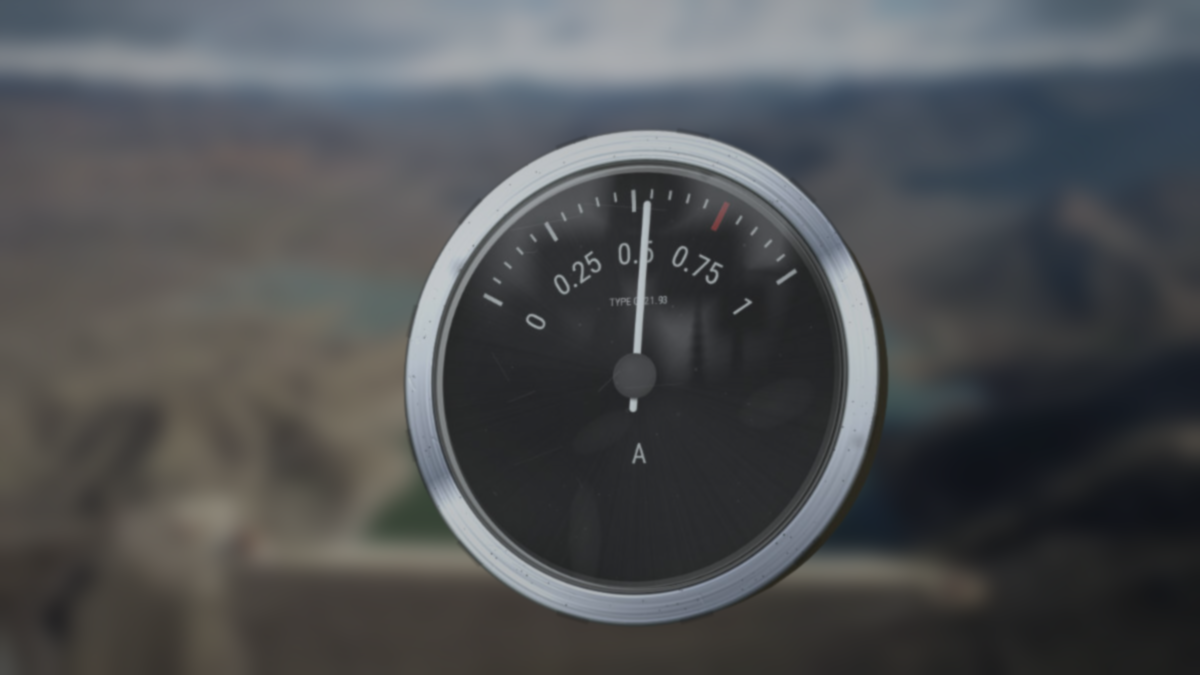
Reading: {"value": 0.55, "unit": "A"}
